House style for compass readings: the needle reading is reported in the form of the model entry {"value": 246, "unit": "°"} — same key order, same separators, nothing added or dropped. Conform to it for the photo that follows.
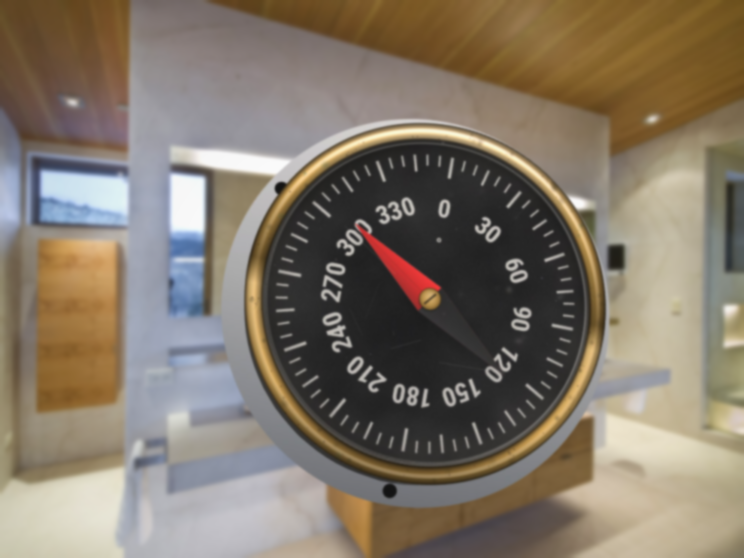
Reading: {"value": 305, "unit": "°"}
